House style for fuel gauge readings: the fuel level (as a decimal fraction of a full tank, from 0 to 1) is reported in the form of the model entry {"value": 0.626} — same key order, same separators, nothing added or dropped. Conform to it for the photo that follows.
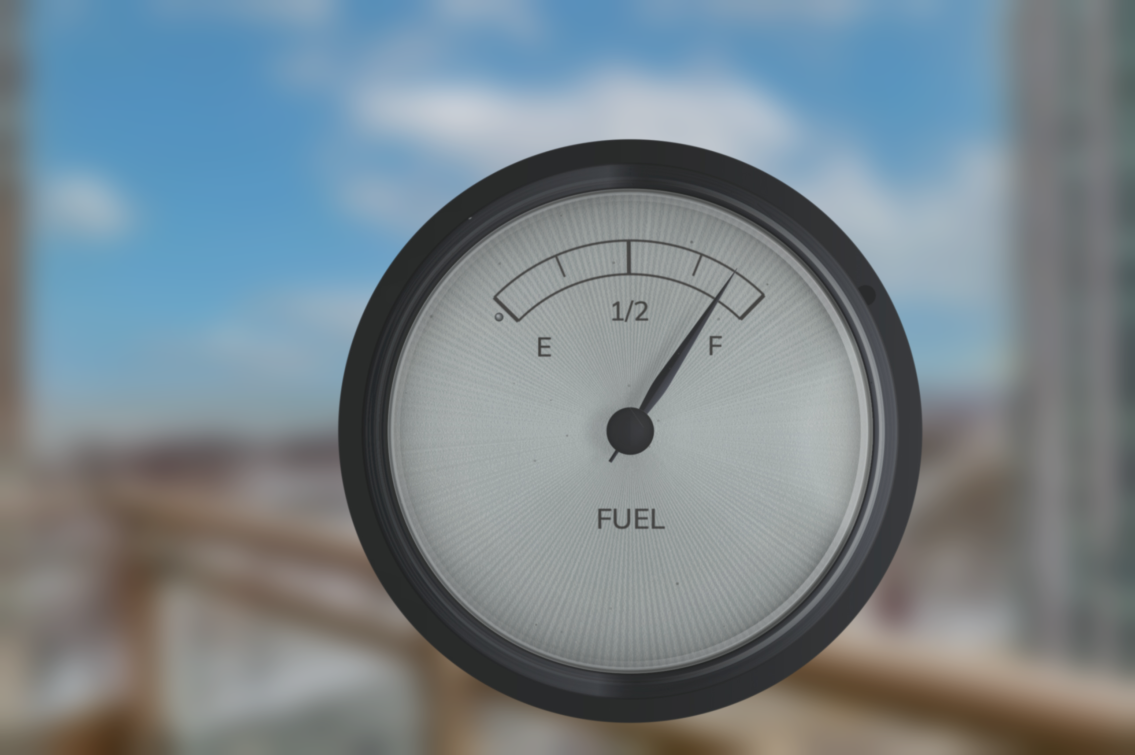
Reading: {"value": 0.875}
